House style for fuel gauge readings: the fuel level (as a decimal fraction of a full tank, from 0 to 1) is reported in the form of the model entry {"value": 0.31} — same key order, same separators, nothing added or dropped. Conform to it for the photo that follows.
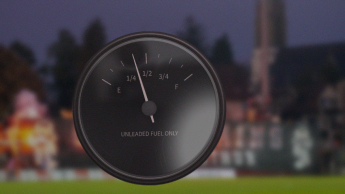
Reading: {"value": 0.375}
